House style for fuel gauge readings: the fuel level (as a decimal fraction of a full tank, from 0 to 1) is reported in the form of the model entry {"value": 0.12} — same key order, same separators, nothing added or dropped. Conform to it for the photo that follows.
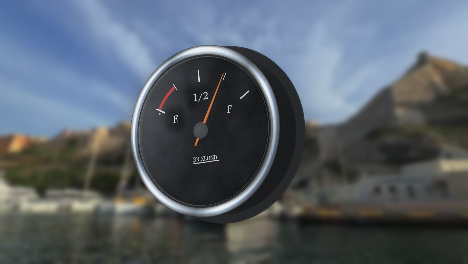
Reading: {"value": 0.75}
